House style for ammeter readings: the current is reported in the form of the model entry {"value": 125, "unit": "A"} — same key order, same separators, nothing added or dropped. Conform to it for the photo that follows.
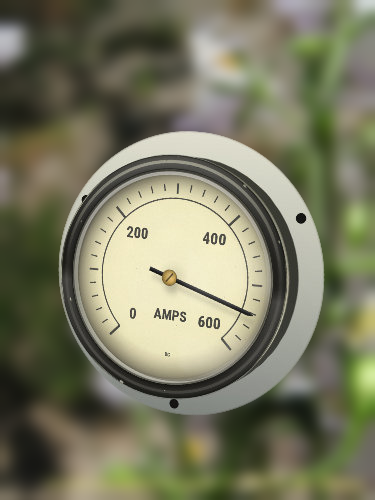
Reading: {"value": 540, "unit": "A"}
